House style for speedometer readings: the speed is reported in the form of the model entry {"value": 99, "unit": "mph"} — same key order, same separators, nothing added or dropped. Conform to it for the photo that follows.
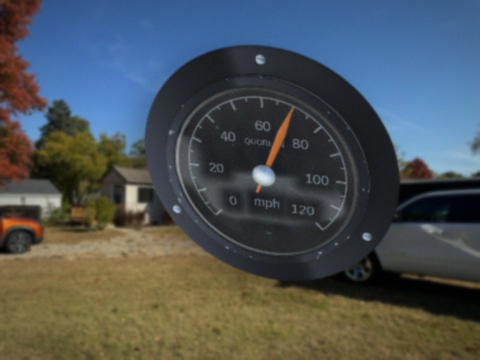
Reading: {"value": 70, "unit": "mph"}
